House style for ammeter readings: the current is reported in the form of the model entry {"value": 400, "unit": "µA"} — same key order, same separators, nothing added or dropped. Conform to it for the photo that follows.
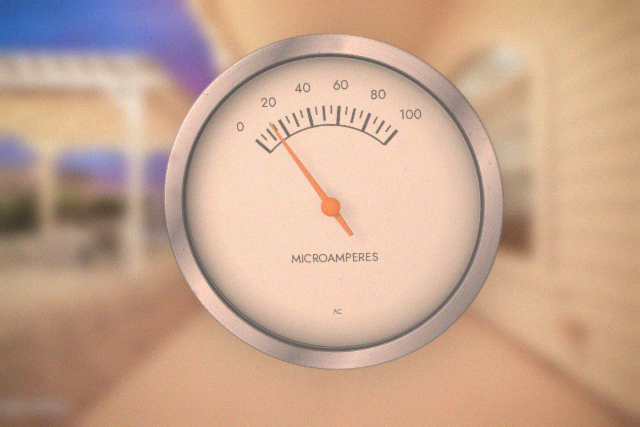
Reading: {"value": 15, "unit": "µA"}
